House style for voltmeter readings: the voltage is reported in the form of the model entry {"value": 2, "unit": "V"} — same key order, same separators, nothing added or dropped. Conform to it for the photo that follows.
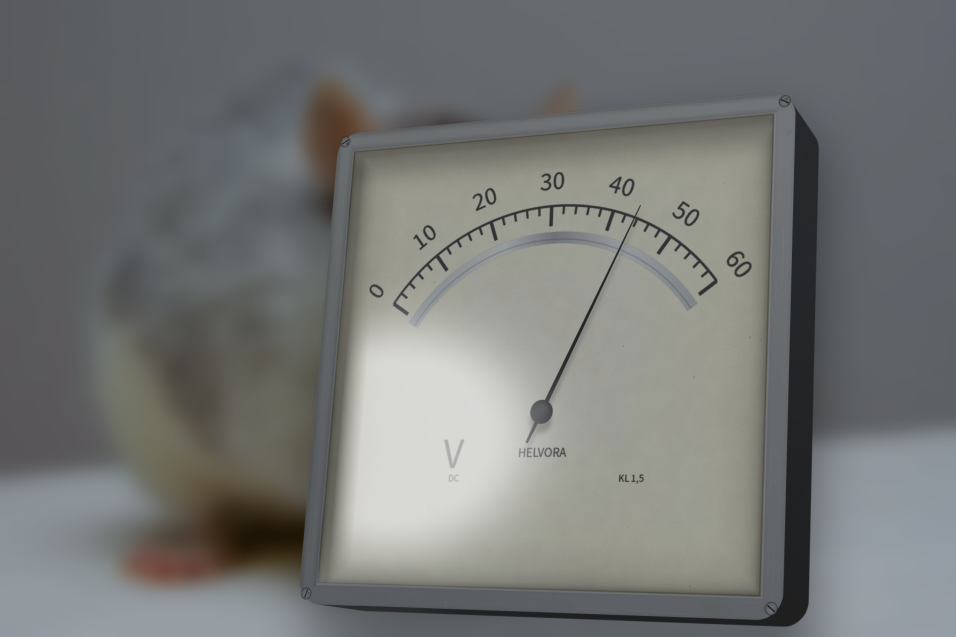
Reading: {"value": 44, "unit": "V"}
